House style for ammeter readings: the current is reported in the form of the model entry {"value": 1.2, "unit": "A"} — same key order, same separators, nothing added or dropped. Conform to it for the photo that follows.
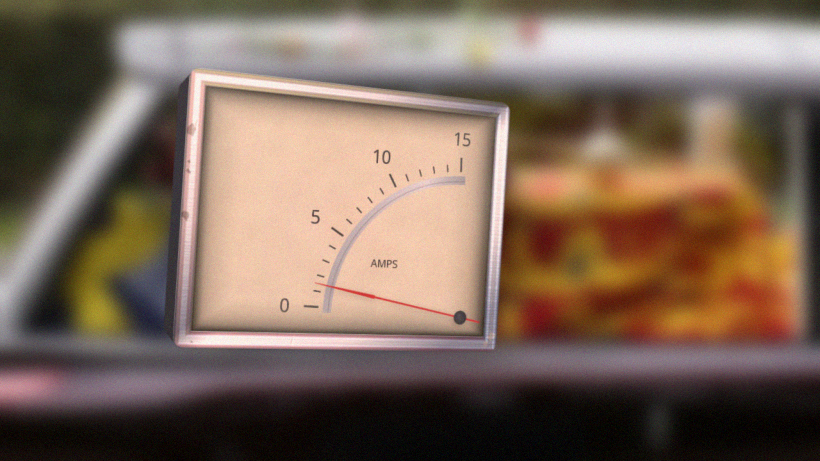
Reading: {"value": 1.5, "unit": "A"}
